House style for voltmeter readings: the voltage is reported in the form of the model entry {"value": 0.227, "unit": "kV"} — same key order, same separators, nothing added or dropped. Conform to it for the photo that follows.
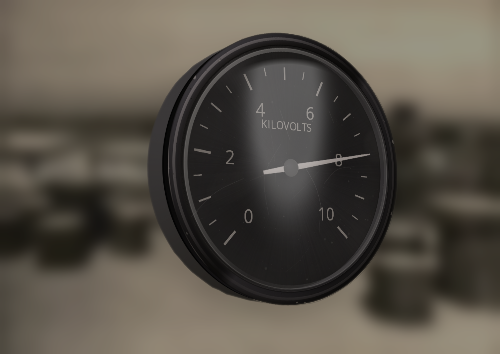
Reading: {"value": 8, "unit": "kV"}
